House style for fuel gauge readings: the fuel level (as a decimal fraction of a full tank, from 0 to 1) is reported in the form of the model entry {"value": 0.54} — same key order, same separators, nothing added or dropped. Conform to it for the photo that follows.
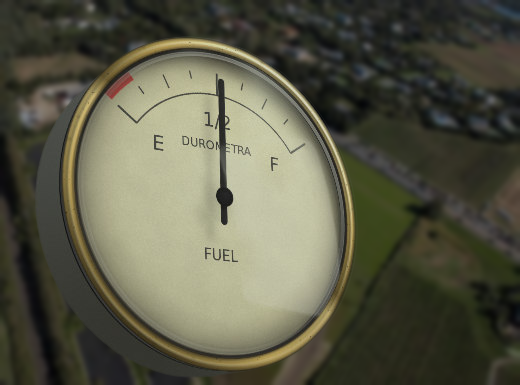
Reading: {"value": 0.5}
